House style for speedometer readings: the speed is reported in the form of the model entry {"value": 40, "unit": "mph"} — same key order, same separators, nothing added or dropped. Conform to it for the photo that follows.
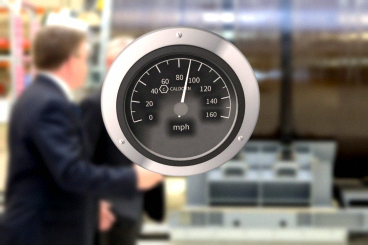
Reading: {"value": 90, "unit": "mph"}
